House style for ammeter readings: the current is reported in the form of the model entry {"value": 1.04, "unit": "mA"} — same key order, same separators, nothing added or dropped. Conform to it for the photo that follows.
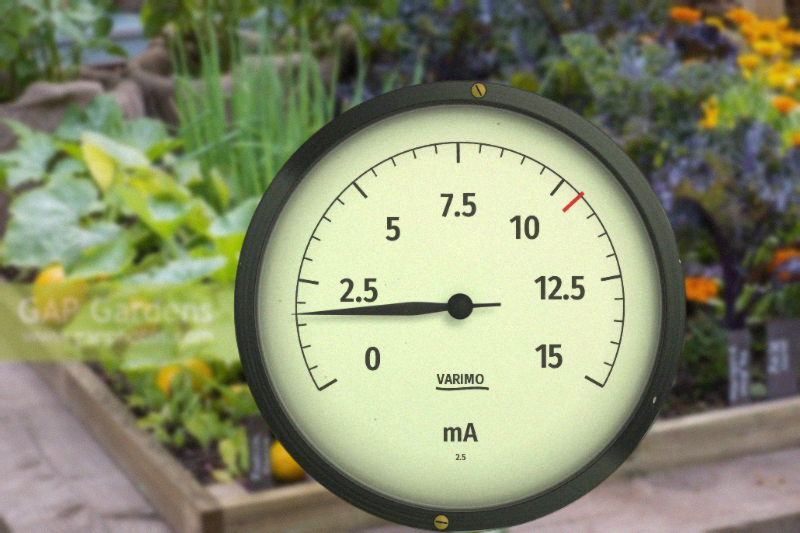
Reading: {"value": 1.75, "unit": "mA"}
